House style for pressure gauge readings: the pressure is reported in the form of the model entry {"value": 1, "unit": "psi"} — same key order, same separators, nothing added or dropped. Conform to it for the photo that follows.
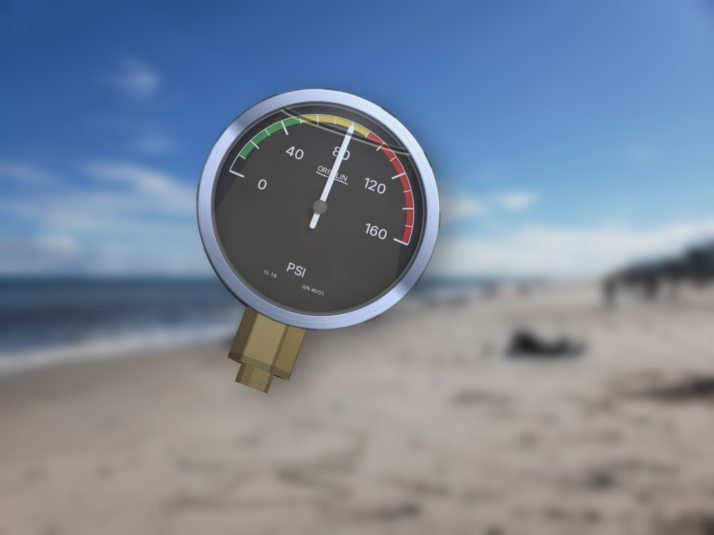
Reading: {"value": 80, "unit": "psi"}
